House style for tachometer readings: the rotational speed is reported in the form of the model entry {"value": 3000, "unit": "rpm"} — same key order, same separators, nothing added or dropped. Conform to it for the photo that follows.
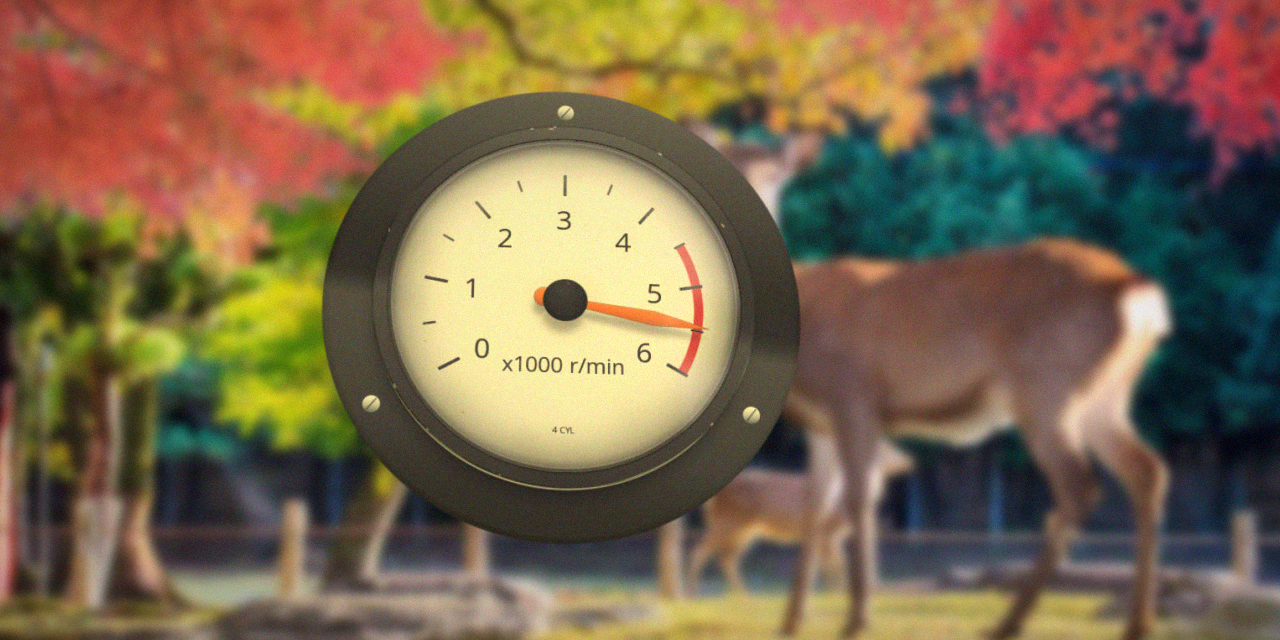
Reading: {"value": 5500, "unit": "rpm"}
